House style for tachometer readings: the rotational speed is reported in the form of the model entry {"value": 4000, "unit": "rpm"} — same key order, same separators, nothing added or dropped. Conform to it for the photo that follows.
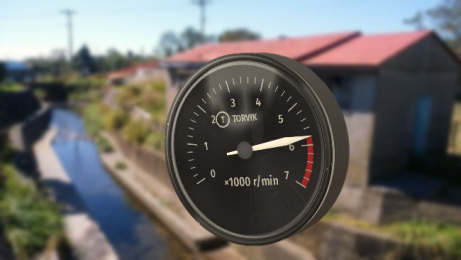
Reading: {"value": 5800, "unit": "rpm"}
